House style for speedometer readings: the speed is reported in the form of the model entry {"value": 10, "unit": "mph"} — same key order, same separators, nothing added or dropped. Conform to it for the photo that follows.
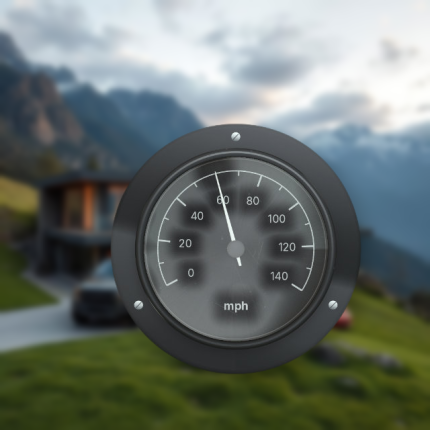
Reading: {"value": 60, "unit": "mph"}
